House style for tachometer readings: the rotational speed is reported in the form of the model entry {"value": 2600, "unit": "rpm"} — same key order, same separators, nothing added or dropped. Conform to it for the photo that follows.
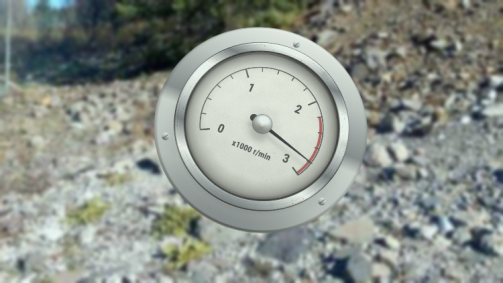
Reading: {"value": 2800, "unit": "rpm"}
